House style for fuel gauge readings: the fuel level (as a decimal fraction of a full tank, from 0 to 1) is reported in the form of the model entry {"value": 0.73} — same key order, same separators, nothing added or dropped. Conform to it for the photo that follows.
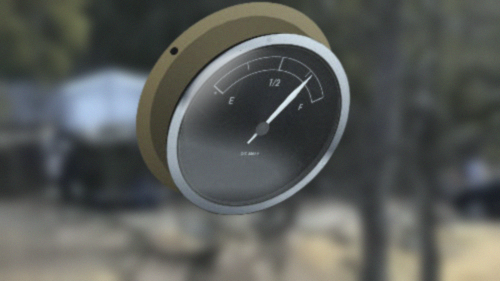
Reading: {"value": 0.75}
